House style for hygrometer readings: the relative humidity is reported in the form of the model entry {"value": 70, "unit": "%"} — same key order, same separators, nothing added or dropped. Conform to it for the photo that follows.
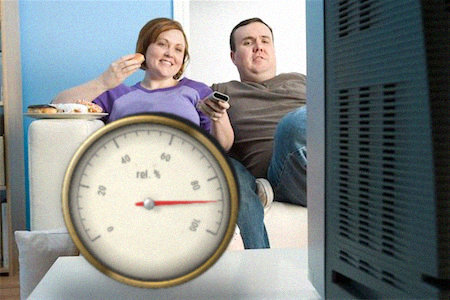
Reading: {"value": 88, "unit": "%"}
